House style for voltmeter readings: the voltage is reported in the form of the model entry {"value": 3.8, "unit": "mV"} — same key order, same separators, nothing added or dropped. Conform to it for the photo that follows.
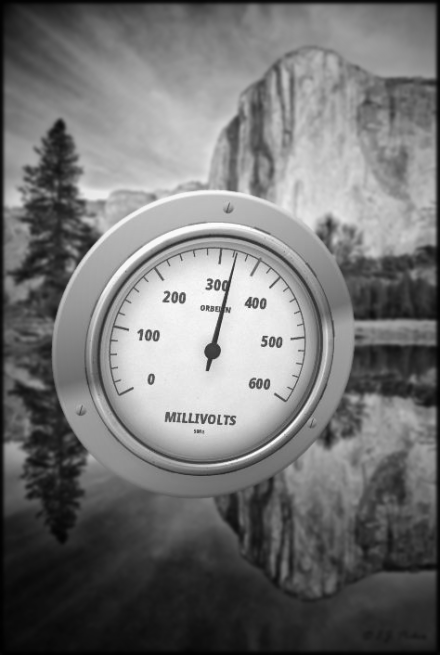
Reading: {"value": 320, "unit": "mV"}
